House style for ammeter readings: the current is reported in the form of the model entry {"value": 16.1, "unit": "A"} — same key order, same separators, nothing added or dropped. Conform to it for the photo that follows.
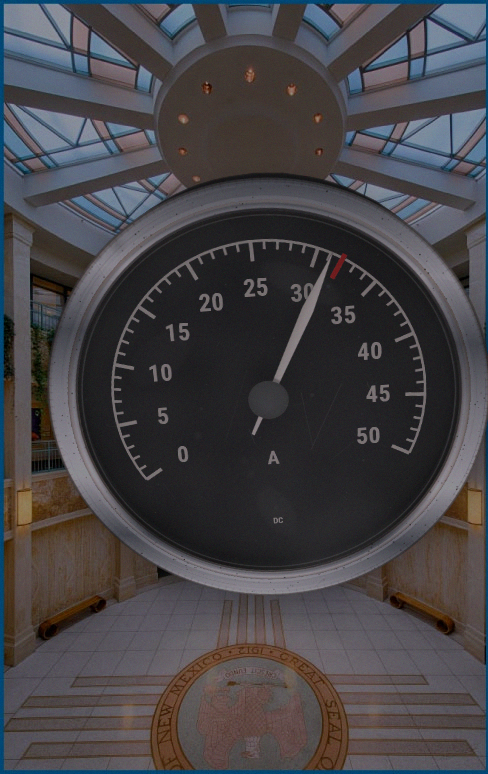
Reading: {"value": 31, "unit": "A"}
